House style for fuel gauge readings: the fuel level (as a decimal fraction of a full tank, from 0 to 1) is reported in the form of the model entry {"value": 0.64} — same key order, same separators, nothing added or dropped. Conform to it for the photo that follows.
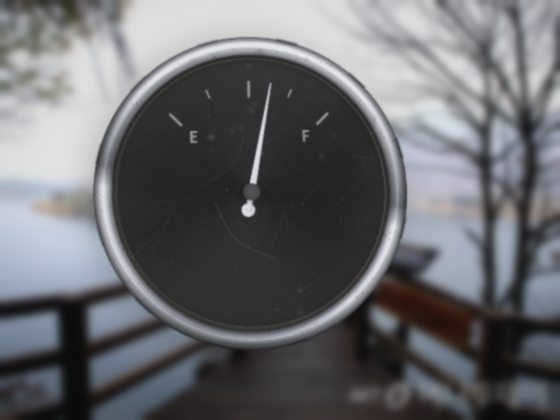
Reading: {"value": 0.625}
